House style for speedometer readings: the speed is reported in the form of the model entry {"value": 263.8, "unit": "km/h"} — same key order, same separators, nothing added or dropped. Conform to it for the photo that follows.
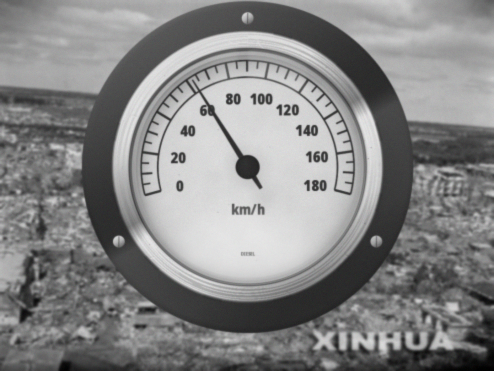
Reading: {"value": 62.5, "unit": "km/h"}
